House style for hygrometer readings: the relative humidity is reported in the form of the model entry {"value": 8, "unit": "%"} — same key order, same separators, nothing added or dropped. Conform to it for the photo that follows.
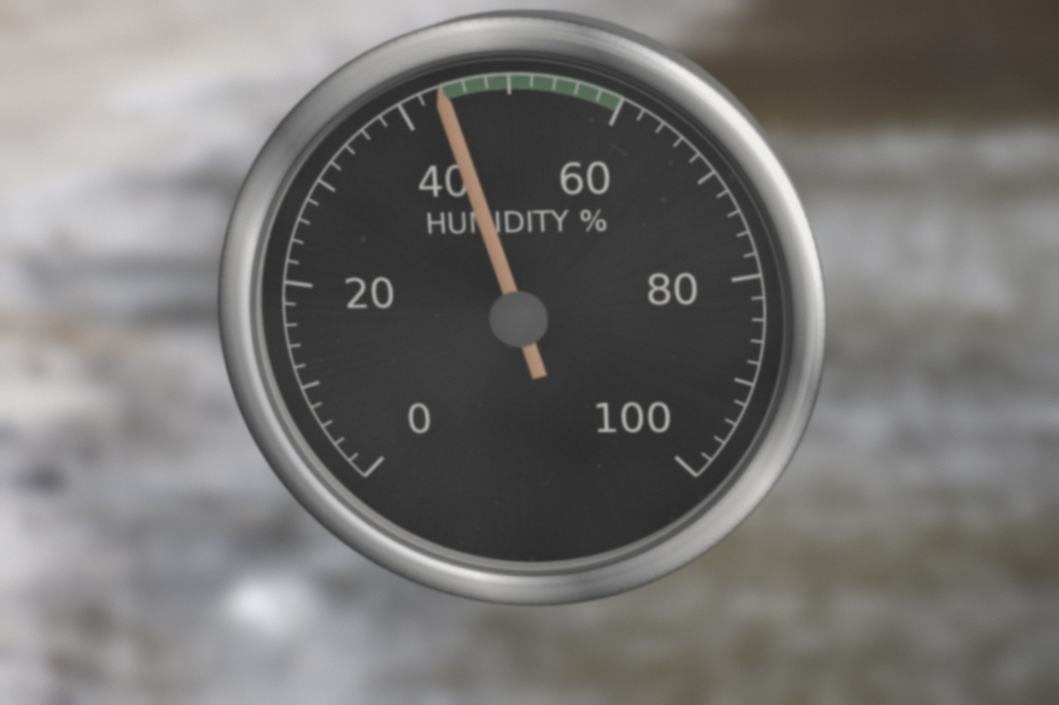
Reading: {"value": 44, "unit": "%"}
